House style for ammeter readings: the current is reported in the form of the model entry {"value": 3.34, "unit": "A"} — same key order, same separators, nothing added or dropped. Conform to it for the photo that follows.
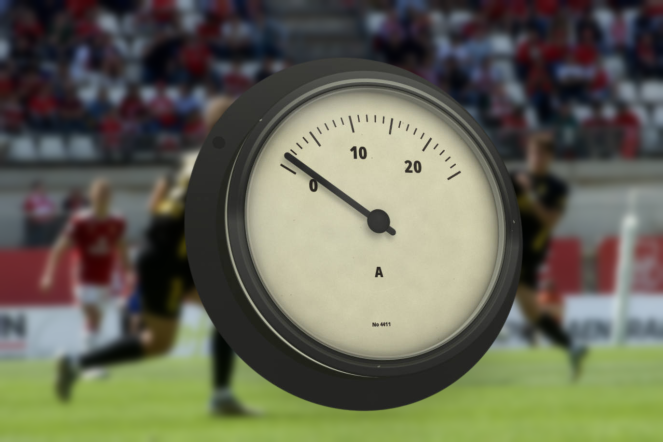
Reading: {"value": 1, "unit": "A"}
